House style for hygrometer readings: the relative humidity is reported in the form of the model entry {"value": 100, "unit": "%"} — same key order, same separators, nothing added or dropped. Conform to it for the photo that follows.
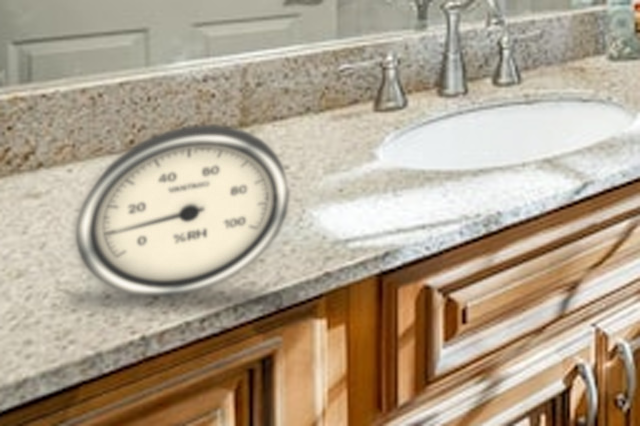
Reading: {"value": 10, "unit": "%"}
